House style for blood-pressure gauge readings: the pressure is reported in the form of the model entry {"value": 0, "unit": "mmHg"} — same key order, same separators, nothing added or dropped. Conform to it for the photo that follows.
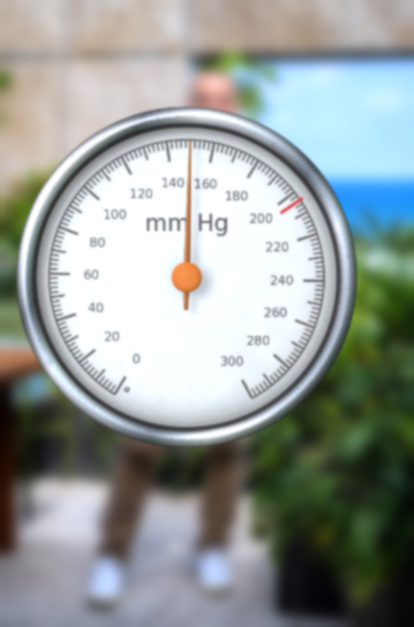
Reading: {"value": 150, "unit": "mmHg"}
